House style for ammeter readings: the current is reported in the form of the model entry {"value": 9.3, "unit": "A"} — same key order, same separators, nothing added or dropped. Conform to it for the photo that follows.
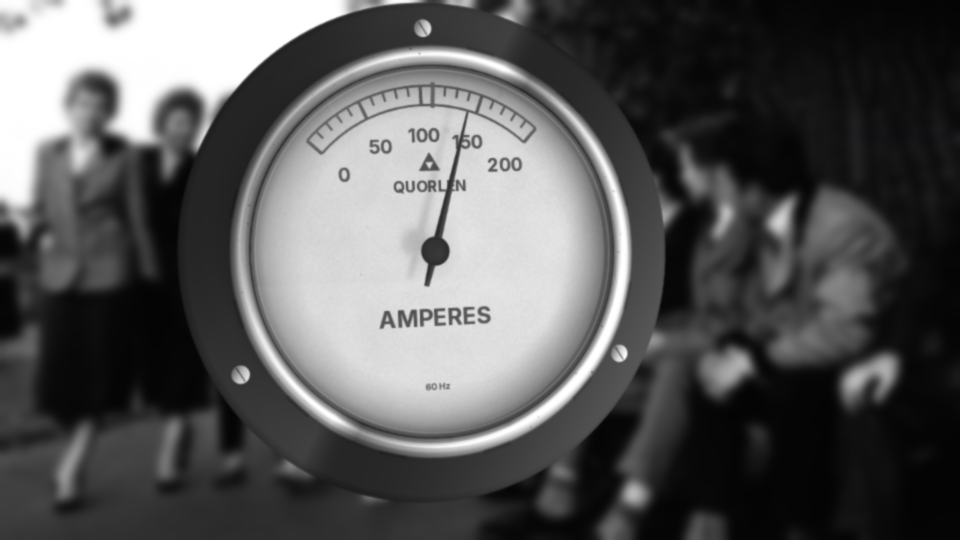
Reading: {"value": 140, "unit": "A"}
